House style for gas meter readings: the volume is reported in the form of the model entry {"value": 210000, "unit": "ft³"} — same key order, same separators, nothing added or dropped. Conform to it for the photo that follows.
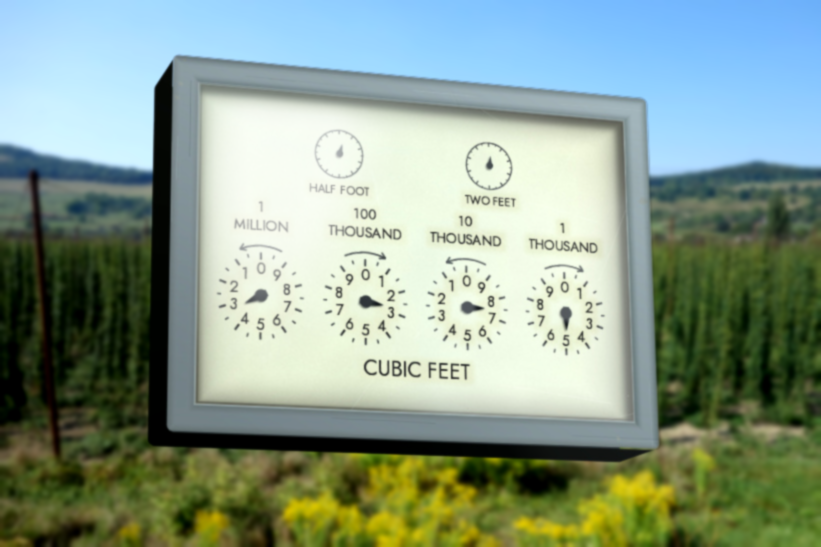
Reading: {"value": 327500, "unit": "ft³"}
